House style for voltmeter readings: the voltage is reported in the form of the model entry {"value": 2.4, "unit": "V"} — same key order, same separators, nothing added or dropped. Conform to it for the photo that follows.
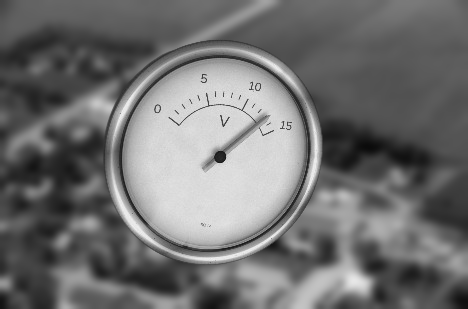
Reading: {"value": 13, "unit": "V"}
